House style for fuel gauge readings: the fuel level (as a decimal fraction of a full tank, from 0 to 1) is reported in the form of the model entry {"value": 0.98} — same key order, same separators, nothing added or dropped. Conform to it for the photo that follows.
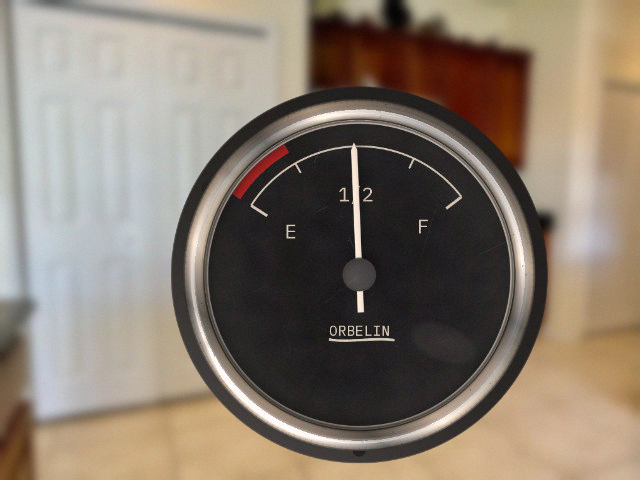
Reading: {"value": 0.5}
